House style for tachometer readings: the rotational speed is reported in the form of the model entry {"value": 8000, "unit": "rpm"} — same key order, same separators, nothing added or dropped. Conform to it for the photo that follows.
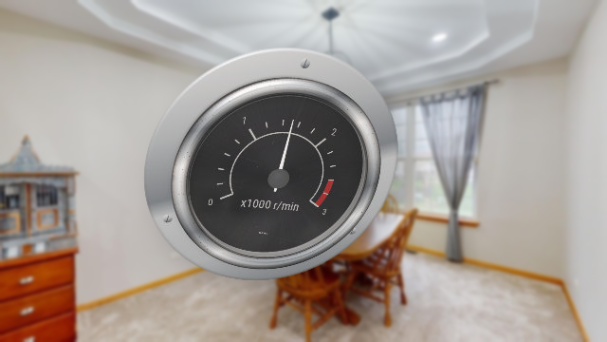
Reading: {"value": 1500, "unit": "rpm"}
